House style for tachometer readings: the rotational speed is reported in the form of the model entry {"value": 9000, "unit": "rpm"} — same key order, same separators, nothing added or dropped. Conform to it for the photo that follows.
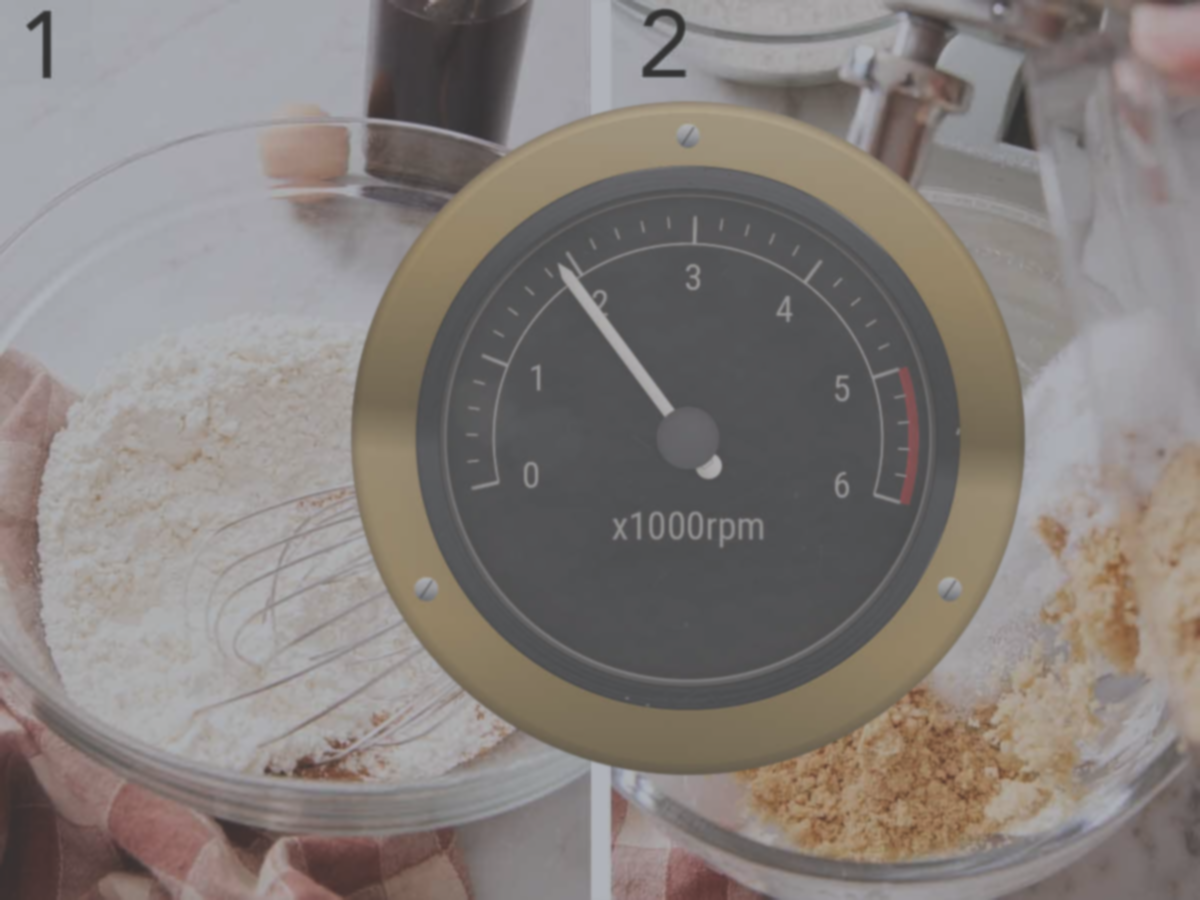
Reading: {"value": 1900, "unit": "rpm"}
